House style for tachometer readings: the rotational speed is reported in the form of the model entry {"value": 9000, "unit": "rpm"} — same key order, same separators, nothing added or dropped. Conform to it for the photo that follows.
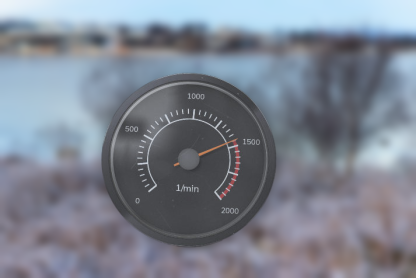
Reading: {"value": 1450, "unit": "rpm"}
